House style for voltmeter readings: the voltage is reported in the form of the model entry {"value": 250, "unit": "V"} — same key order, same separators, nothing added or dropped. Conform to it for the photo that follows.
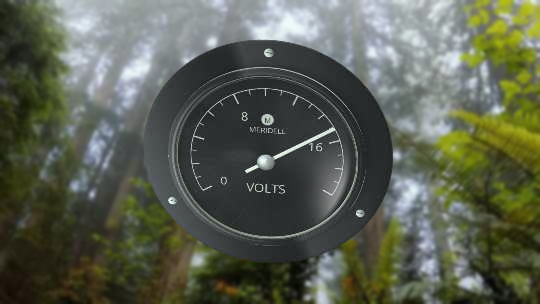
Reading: {"value": 15, "unit": "V"}
